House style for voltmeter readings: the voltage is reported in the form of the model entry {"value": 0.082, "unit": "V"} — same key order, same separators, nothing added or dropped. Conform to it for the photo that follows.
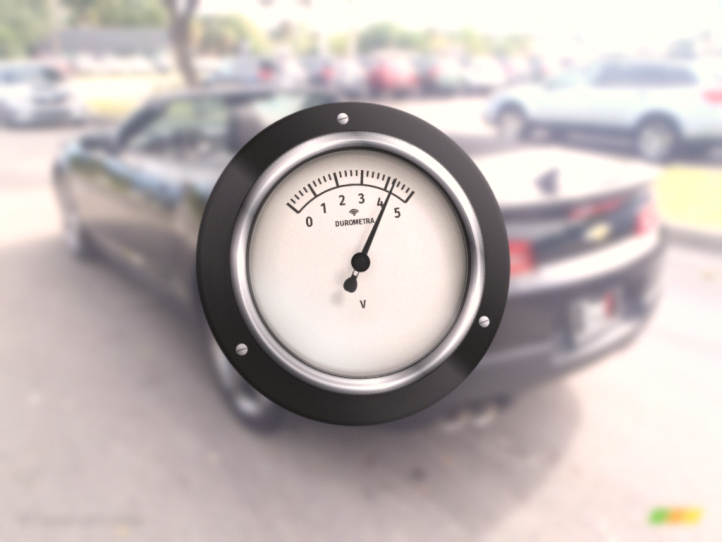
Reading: {"value": 4.2, "unit": "V"}
